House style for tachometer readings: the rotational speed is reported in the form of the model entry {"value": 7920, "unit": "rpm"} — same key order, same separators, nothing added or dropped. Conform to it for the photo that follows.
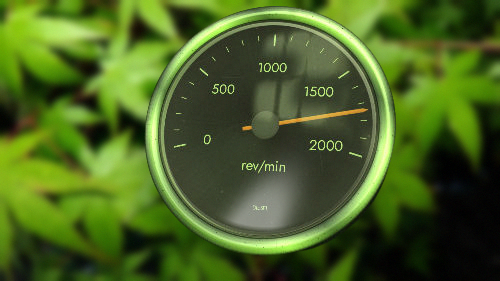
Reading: {"value": 1750, "unit": "rpm"}
